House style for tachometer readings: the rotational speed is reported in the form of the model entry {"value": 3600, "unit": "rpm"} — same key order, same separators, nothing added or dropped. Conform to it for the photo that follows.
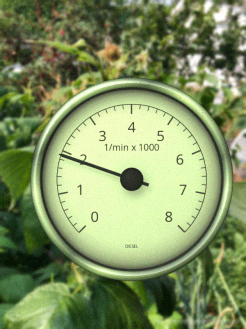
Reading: {"value": 1900, "unit": "rpm"}
